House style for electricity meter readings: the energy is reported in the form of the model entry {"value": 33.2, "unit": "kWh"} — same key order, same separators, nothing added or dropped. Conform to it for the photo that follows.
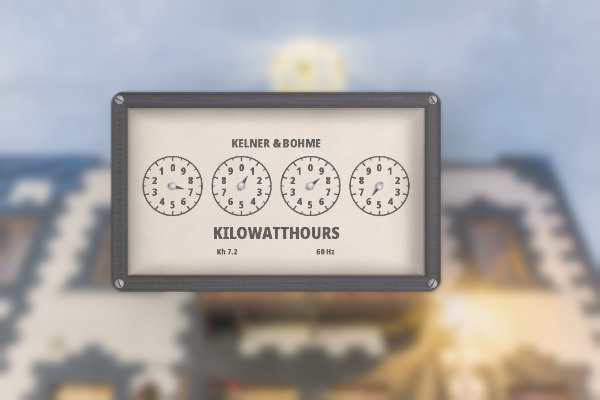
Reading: {"value": 7086, "unit": "kWh"}
